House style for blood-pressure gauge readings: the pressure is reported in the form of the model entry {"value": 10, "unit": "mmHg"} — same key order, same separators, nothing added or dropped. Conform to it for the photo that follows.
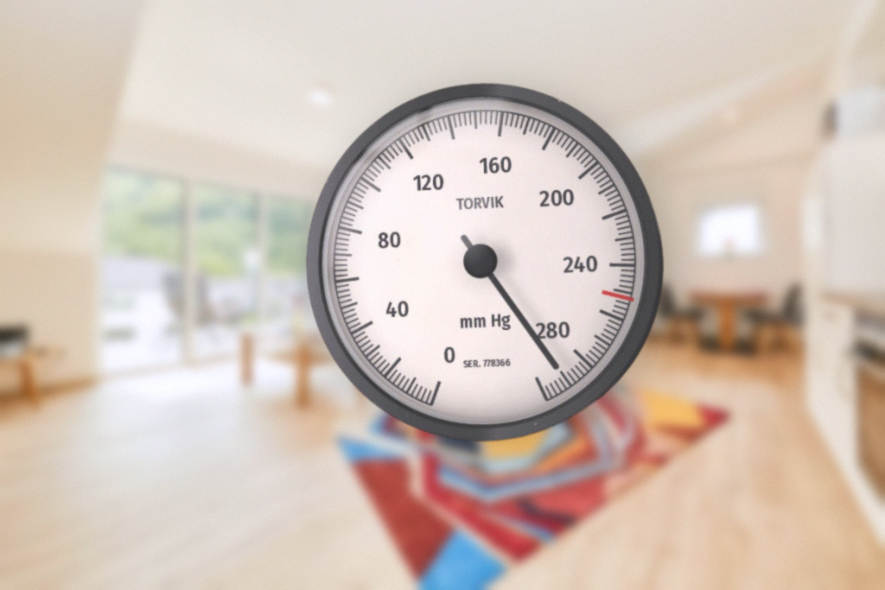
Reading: {"value": 290, "unit": "mmHg"}
